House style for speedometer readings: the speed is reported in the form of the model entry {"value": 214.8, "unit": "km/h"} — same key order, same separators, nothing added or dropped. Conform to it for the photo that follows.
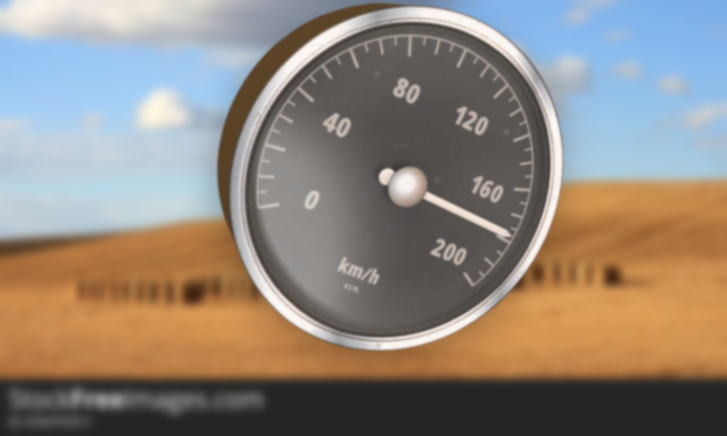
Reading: {"value": 177.5, "unit": "km/h"}
